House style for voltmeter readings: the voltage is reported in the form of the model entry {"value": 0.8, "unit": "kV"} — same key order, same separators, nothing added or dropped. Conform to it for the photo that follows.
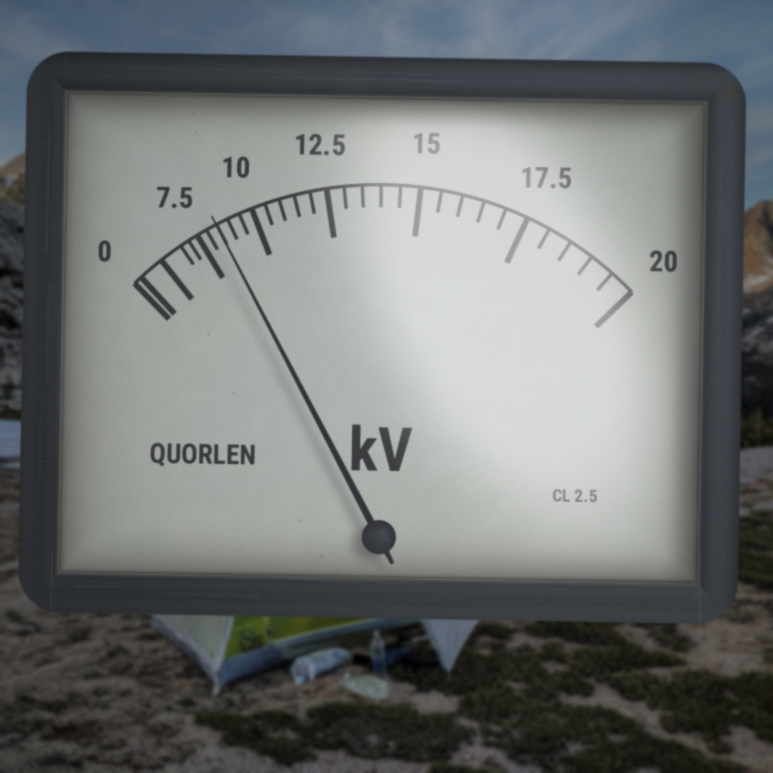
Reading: {"value": 8.5, "unit": "kV"}
